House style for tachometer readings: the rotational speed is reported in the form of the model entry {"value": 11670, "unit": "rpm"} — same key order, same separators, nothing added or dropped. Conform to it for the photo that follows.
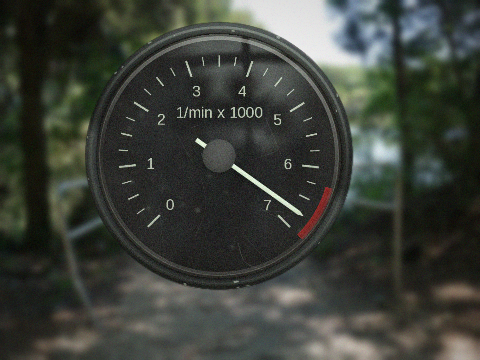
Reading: {"value": 6750, "unit": "rpm"}
